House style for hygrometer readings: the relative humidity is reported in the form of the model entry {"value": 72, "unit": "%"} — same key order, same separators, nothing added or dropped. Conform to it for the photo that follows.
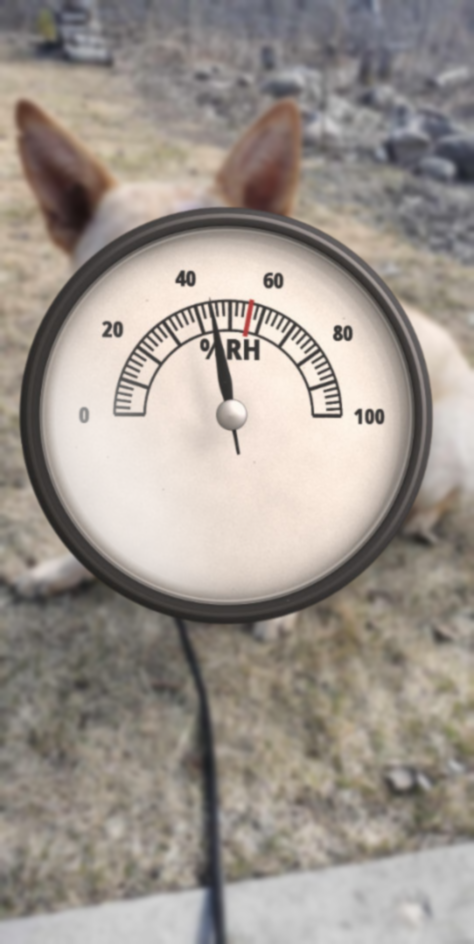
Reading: {"value": 44, "unit": "%"}
